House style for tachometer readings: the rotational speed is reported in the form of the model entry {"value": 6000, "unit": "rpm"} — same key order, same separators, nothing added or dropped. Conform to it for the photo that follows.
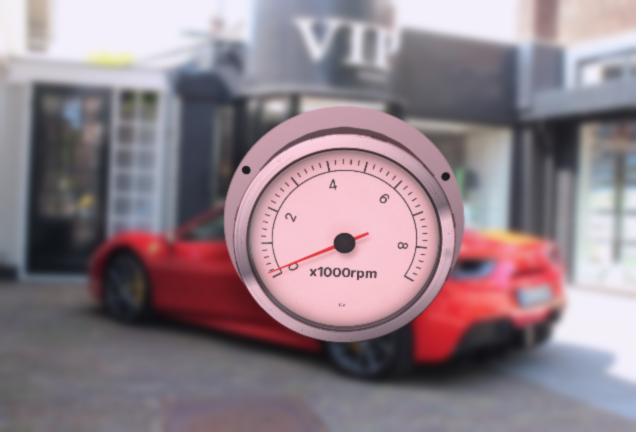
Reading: {"value": 200, "unit": "rpm"}
